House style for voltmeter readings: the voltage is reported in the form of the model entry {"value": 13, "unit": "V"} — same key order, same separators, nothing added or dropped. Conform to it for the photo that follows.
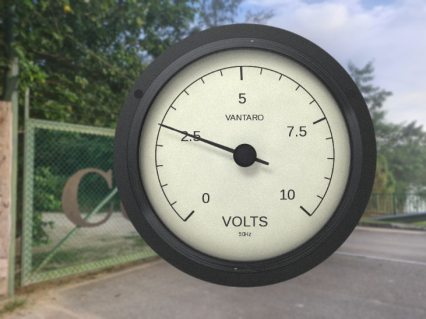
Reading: {"value": 2.5, "unit": "V"}
